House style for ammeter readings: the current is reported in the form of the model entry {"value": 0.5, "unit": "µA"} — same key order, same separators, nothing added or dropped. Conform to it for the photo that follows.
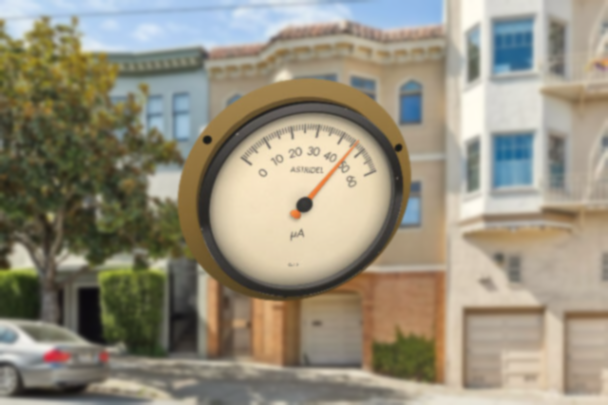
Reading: {"value": 45, "unit": "µA"}
